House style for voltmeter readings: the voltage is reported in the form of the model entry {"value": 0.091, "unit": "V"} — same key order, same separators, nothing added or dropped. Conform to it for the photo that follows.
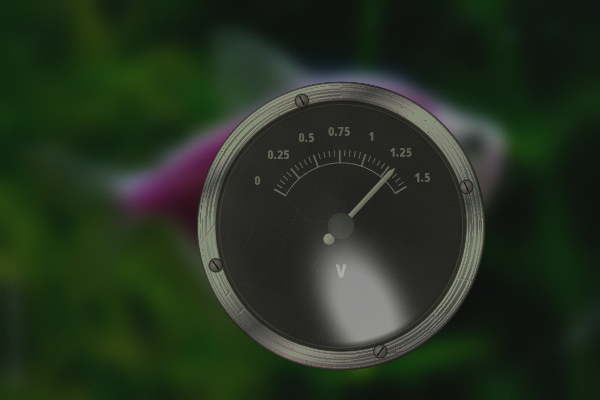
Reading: {"value": 1.3, "unit": "V"}
